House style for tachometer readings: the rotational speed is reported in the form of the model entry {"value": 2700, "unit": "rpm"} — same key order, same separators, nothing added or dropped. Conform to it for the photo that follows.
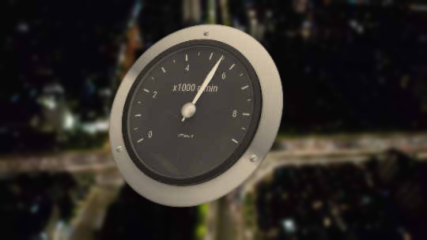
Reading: {"value": 5500, "unit": "rpm"}
